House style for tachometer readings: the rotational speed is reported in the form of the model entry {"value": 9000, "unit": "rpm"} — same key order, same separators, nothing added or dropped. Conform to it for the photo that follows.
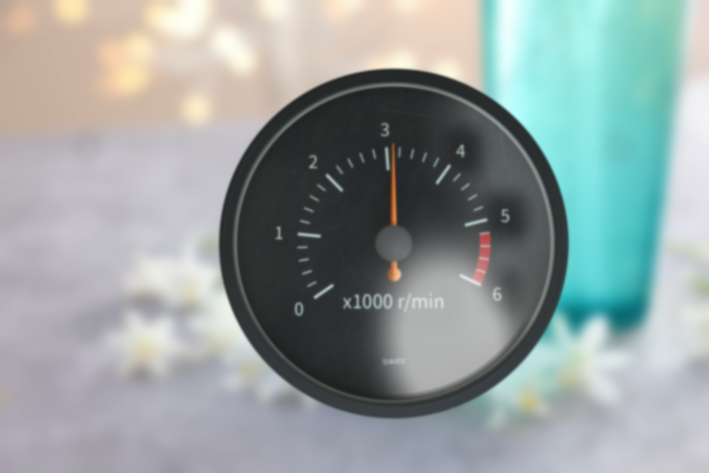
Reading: {"value": 3100, "unit": "rpm"}
